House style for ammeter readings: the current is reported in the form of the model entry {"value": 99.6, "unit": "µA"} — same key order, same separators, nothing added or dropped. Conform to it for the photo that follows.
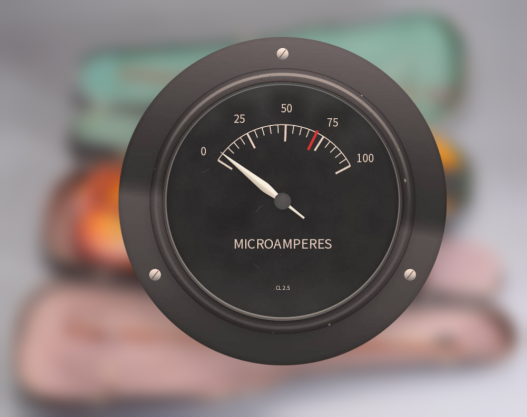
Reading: {"value": 5, "unit": "µA"}
